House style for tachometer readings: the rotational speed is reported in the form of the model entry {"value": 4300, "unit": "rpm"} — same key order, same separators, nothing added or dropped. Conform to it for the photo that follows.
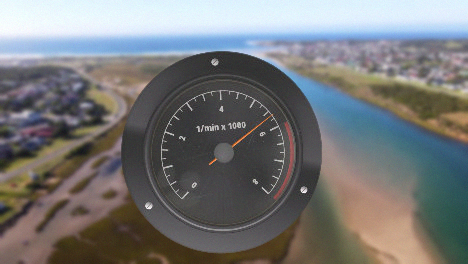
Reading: {"value": 5625, "unit": "rpm"}
